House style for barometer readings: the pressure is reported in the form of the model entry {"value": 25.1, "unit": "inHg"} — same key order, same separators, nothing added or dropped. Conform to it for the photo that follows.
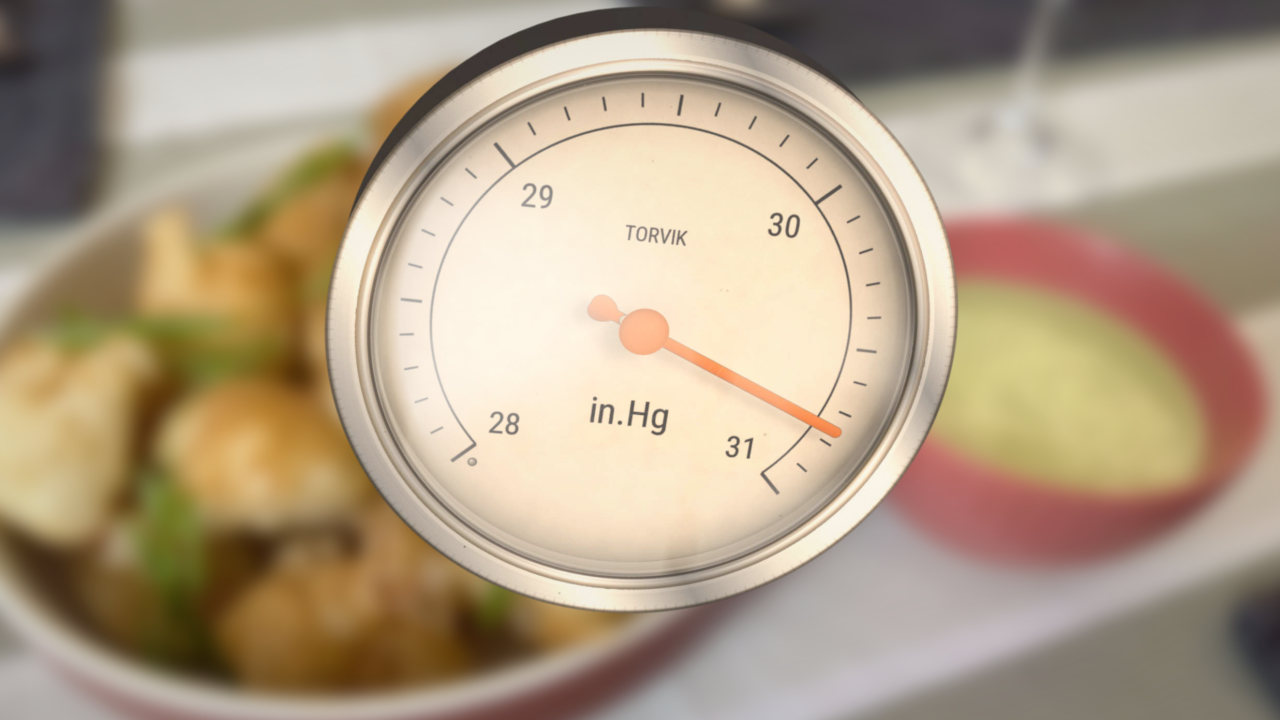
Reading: {"value": 30.75, "unit": "inHg"}
